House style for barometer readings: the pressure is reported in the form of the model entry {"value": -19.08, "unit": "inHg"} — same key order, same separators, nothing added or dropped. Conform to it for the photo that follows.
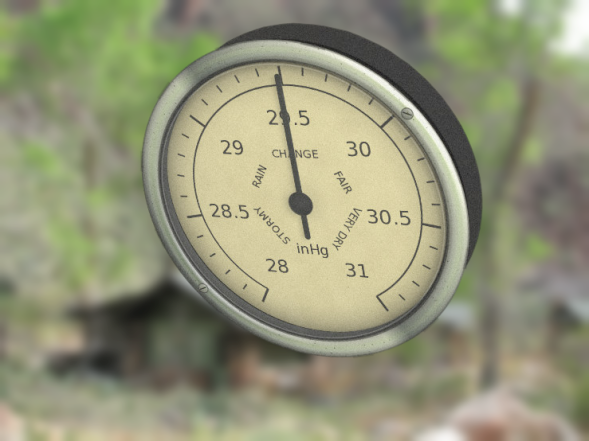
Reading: {"value": 29.5, "unit": "inHg"}
